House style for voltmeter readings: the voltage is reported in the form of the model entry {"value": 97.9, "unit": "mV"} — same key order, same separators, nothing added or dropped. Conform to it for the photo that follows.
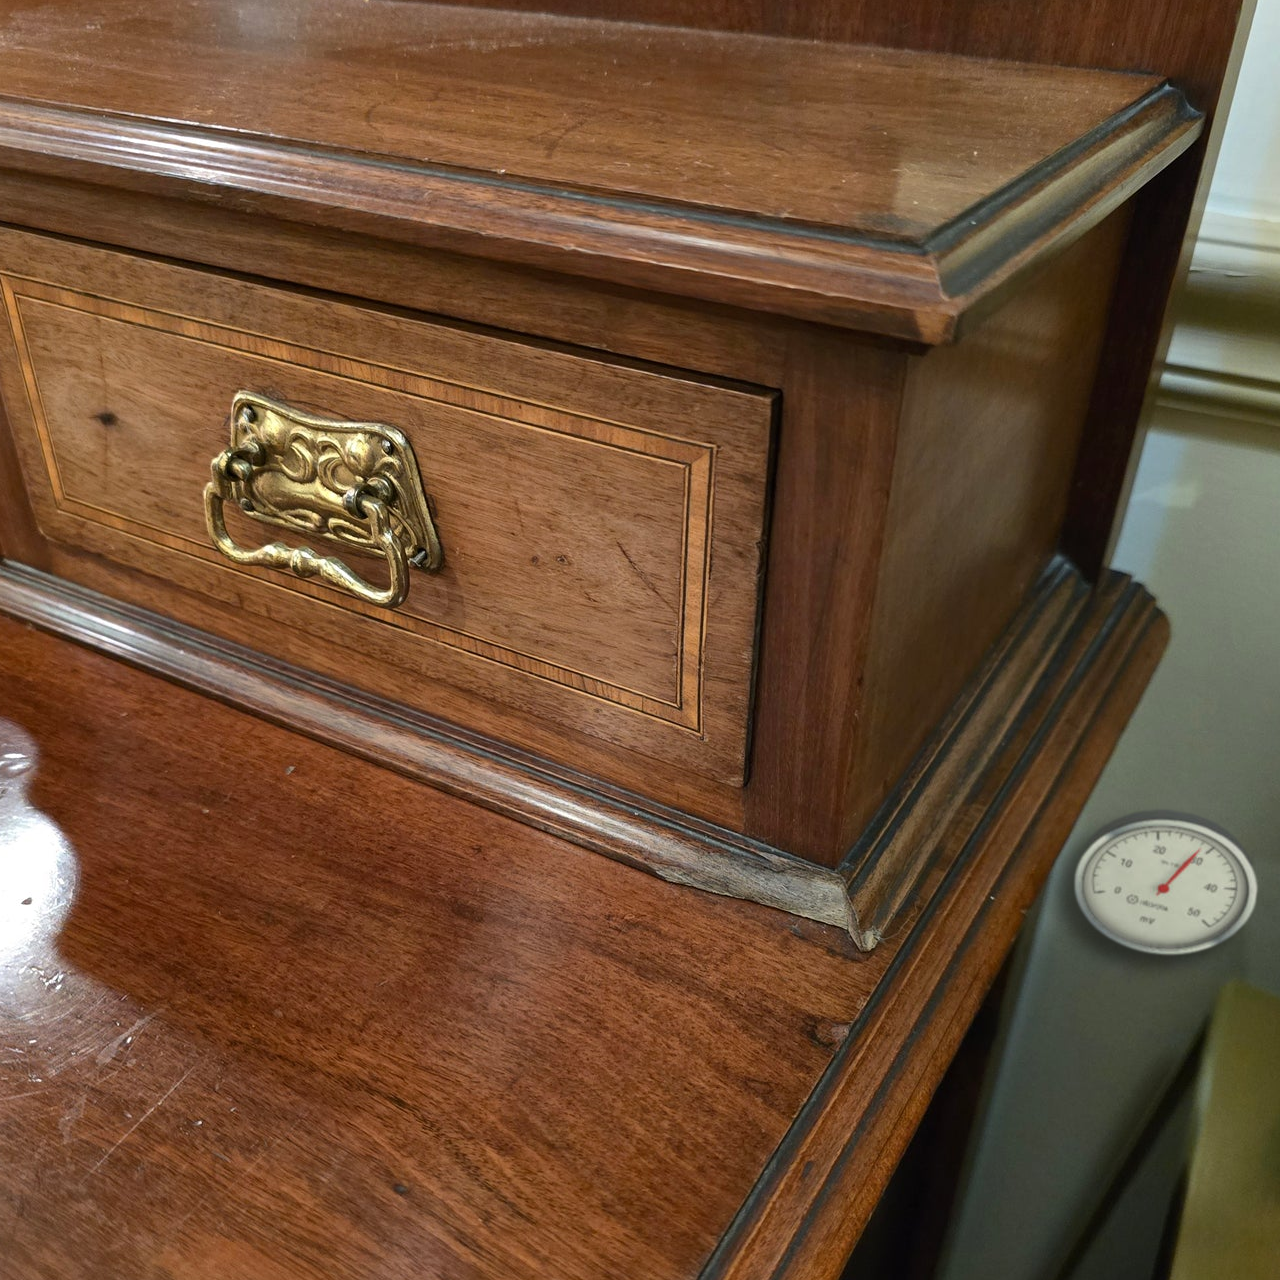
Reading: {"value": 28, "unit": "mV"}
